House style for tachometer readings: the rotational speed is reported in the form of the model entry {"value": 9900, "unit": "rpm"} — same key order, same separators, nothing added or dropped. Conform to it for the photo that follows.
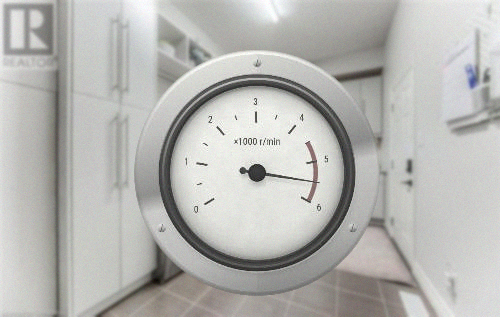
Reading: {"value": 5500, "unit": "rpm"}
